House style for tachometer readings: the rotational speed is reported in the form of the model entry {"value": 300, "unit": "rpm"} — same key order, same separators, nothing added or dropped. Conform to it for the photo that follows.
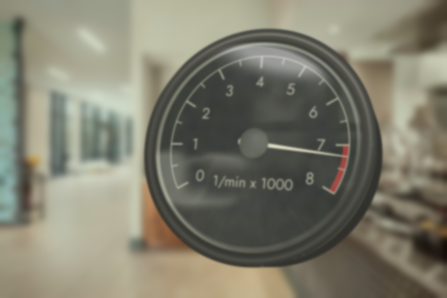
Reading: {"value": 7250, "unit": "rpm"}
